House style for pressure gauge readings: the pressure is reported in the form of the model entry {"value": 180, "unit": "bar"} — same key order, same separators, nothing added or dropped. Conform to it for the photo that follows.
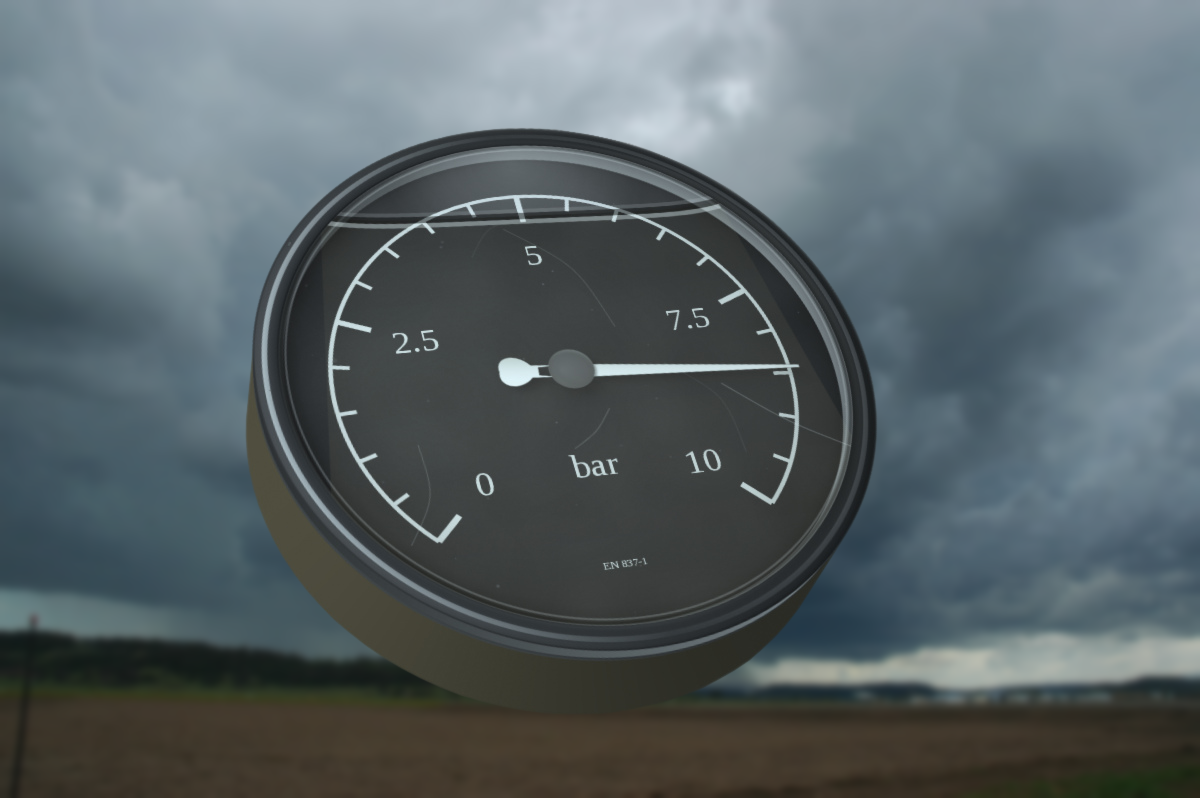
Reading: {"value": 8.5, "unit": "bar"}
